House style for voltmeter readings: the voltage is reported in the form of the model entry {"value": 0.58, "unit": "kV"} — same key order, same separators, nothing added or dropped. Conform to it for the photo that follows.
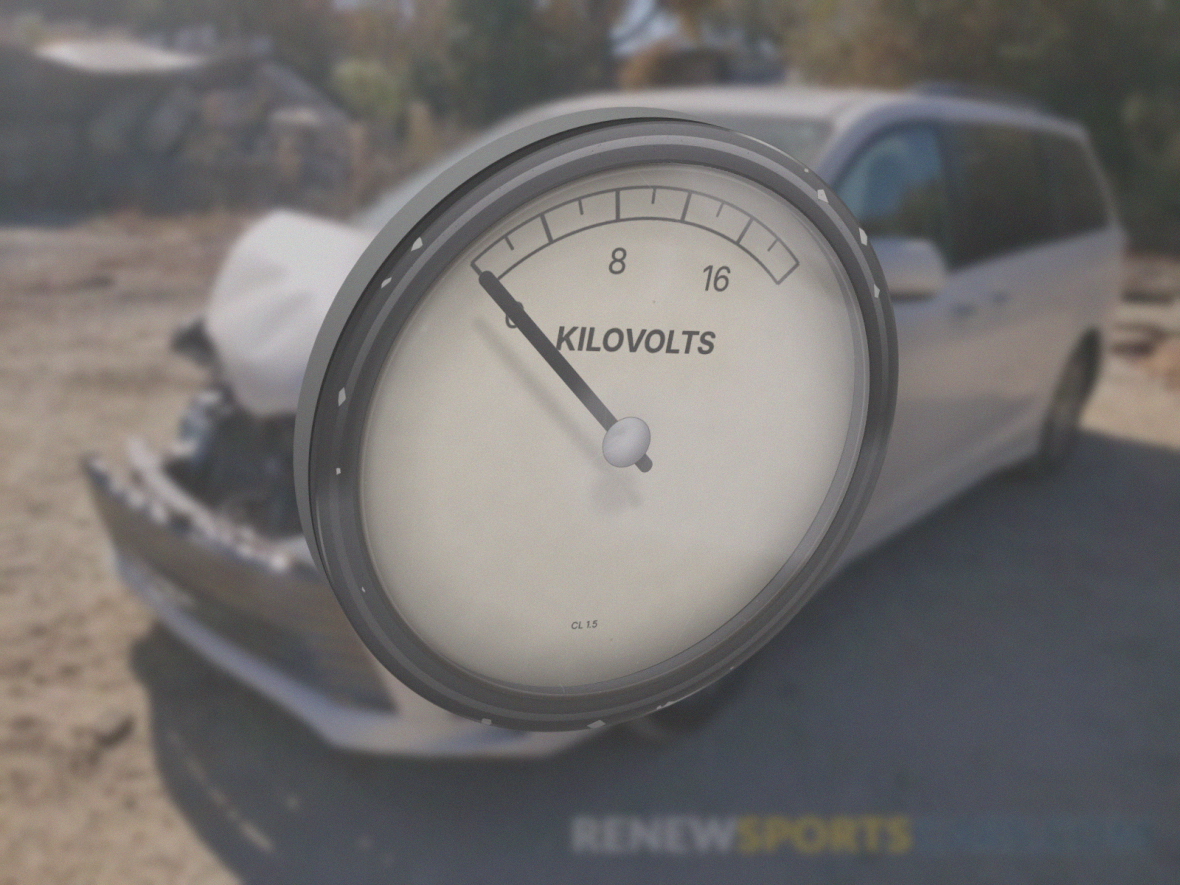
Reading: {"value": 0, "unit": "kV"}
